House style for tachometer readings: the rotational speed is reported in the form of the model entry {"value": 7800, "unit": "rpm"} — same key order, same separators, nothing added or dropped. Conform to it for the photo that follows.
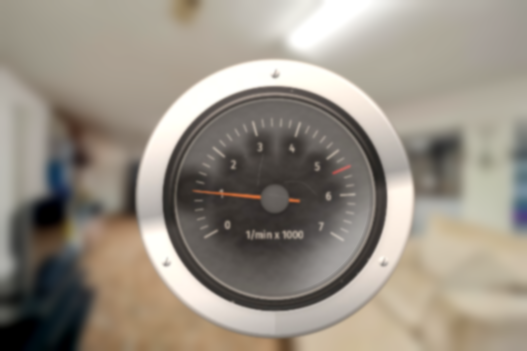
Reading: {"value": 1000, "unit": "rpm"}
